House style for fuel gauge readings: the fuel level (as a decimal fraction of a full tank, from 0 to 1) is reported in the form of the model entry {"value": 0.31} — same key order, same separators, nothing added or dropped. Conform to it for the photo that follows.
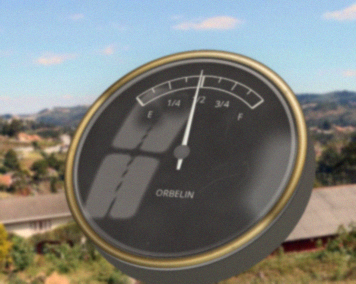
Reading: {"value": 0.5}
